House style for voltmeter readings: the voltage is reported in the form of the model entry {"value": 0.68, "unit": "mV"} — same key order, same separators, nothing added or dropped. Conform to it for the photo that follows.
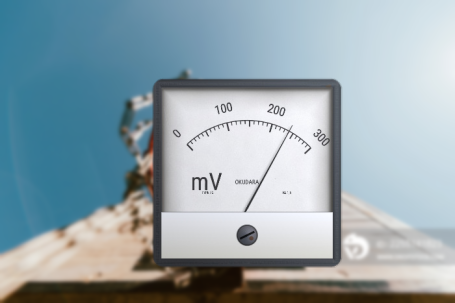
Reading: {"value": 240, "unit": "mV"}
